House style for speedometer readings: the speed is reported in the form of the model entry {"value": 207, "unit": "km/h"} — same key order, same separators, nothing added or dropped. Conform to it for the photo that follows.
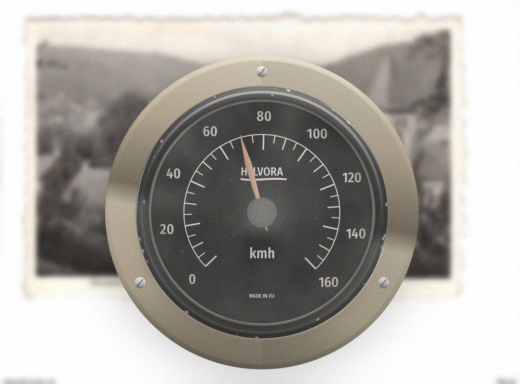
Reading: {"value": 70, "unit": "km/h"}
